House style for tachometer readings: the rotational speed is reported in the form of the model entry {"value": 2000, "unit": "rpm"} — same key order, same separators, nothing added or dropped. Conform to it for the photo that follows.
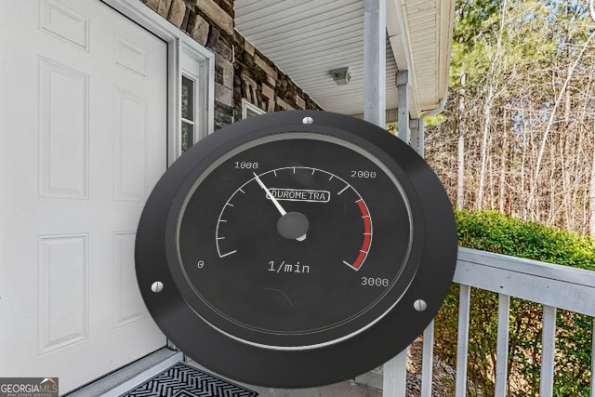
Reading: {"value": 1000, "unit": "rpm"}
